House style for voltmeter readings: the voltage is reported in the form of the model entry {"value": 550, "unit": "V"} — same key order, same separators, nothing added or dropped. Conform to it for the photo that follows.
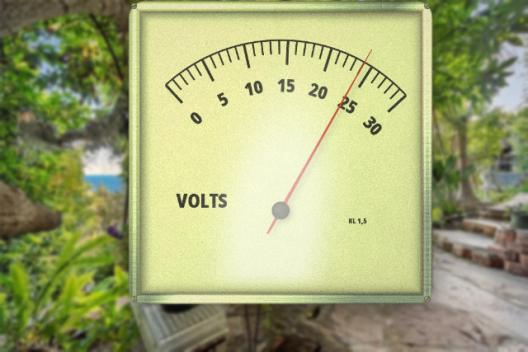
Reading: {"value": 24, "unit": "V"}
